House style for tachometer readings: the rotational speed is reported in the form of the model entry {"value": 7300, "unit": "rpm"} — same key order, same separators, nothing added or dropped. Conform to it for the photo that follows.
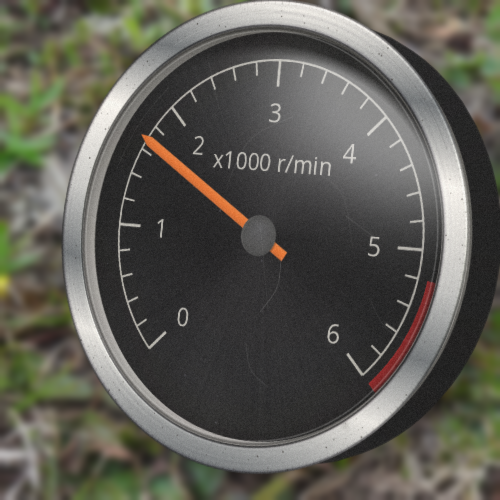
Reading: {"value": 1700, "unit": "rpm"}
